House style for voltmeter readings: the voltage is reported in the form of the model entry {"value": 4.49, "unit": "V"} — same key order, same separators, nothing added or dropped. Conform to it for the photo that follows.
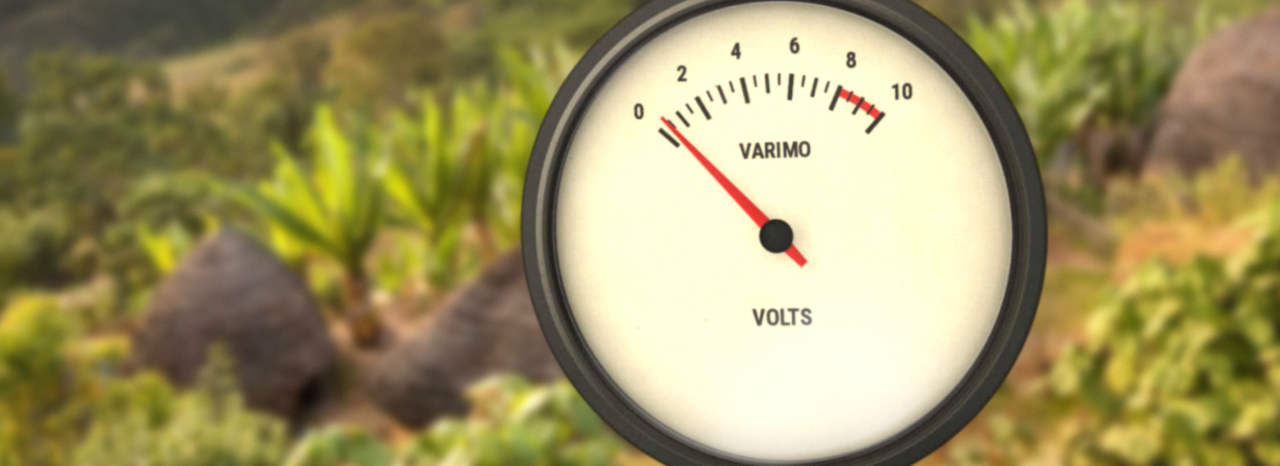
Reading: {"value": 0.5, "unit": "V"}
